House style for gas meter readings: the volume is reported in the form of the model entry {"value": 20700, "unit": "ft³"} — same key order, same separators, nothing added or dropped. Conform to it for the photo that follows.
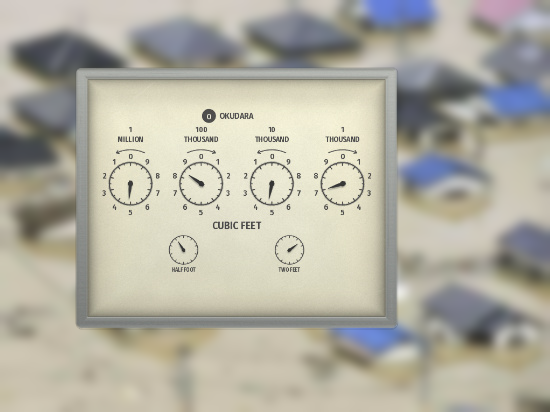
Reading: {"value": 484700, "unit": "ft³"}
